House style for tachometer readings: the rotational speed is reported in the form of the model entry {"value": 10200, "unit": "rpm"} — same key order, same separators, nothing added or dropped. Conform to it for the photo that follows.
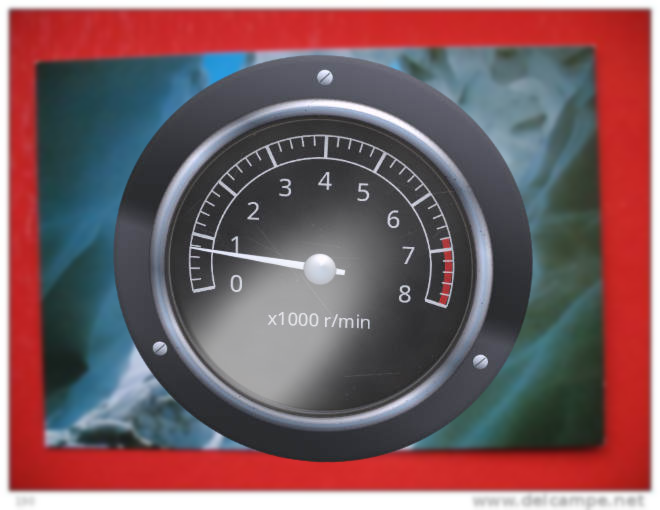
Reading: {"value": 800, "unit": "rpm"}
